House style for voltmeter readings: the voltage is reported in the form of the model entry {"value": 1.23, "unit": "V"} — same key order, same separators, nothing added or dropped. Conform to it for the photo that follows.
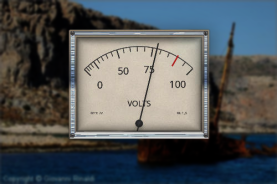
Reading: {"value": 77.5, "unit": "V"}
